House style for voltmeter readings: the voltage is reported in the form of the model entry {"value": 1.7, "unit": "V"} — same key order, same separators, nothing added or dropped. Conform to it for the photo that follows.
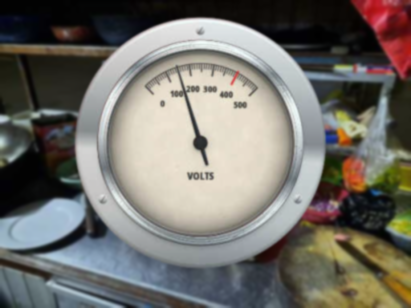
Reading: {"value": 150, "unit": "V"}
